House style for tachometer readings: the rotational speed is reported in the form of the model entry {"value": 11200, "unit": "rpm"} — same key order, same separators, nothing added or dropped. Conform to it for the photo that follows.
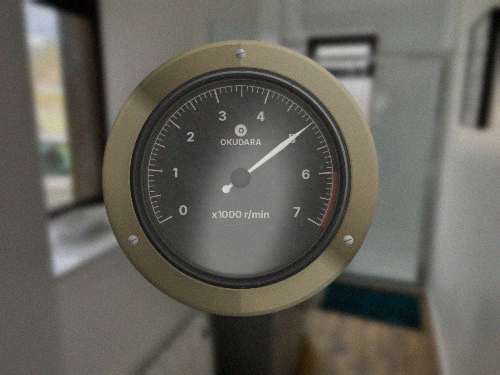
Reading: {"value": 5000, "unit": "rpm"}
